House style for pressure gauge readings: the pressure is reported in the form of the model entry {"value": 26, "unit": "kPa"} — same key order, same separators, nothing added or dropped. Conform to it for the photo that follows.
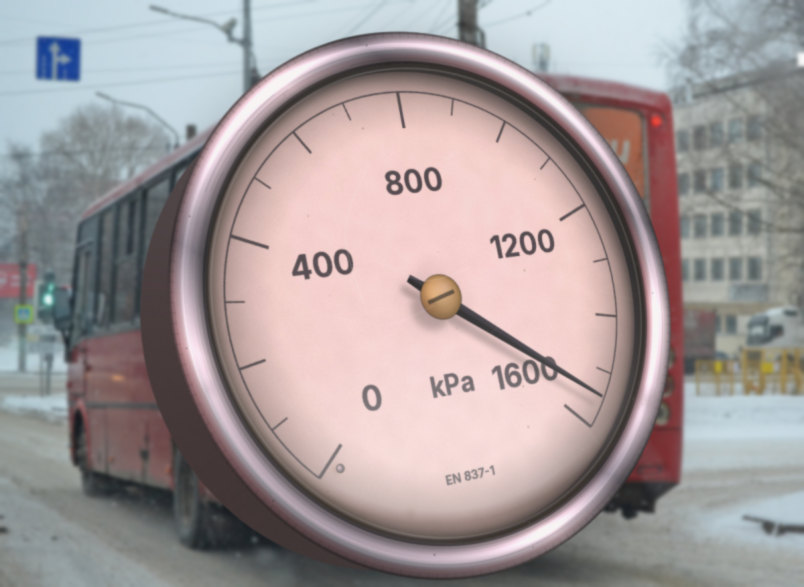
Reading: {"value": 1550, "unit": "kPa"}
